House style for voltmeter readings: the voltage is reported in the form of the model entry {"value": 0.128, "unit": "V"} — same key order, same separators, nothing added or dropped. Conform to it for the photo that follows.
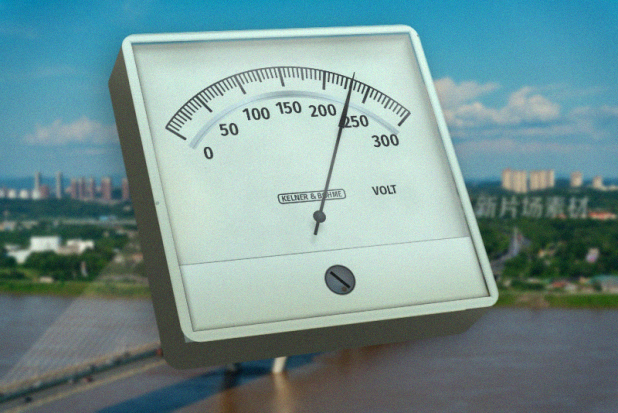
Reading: {"value": 230, "unit": "V"}
